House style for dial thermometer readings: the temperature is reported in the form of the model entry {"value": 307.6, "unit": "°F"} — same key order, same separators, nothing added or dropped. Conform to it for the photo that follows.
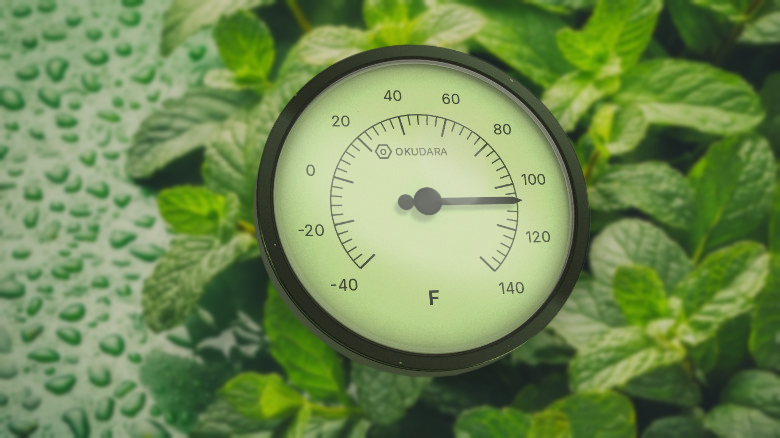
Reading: {"value": 108, "unit": "°F"}
